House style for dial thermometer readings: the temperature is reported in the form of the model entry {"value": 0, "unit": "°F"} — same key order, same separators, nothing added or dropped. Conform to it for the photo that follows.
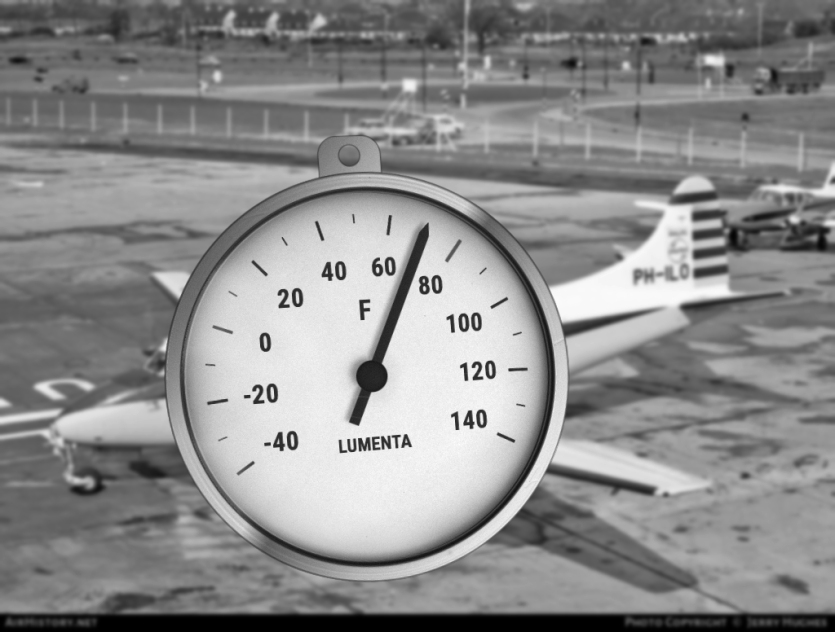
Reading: {"value": 70, "unit": "°F"}
